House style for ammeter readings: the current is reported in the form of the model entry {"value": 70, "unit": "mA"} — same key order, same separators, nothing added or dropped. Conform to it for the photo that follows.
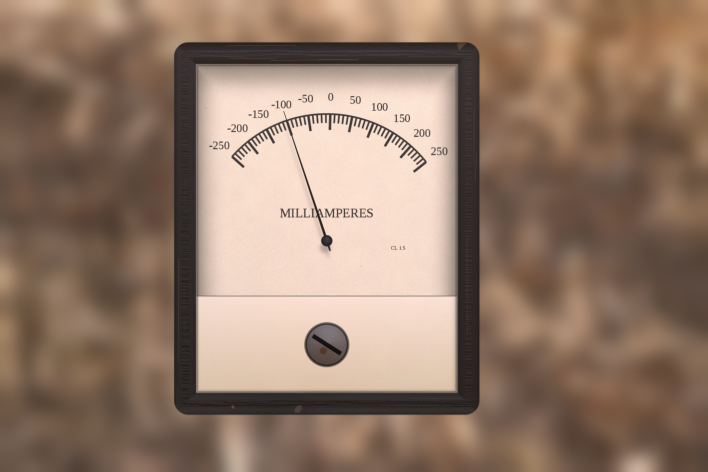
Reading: {"value": -100, "unit": "mA"}
